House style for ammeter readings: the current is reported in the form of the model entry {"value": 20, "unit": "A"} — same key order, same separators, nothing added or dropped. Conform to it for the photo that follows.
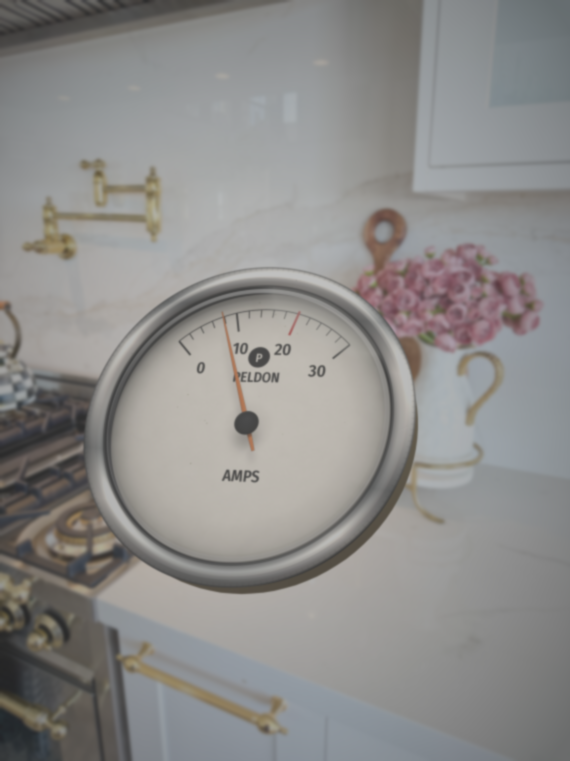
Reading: {"value": 8, "unit": "A"}
